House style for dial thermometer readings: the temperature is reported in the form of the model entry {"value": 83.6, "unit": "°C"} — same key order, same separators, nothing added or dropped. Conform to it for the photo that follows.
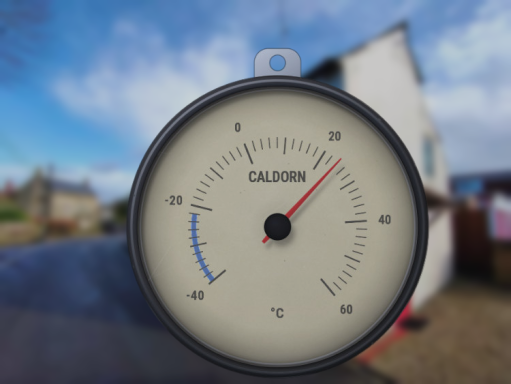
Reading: {"value": 24, "unit": "°C"}
